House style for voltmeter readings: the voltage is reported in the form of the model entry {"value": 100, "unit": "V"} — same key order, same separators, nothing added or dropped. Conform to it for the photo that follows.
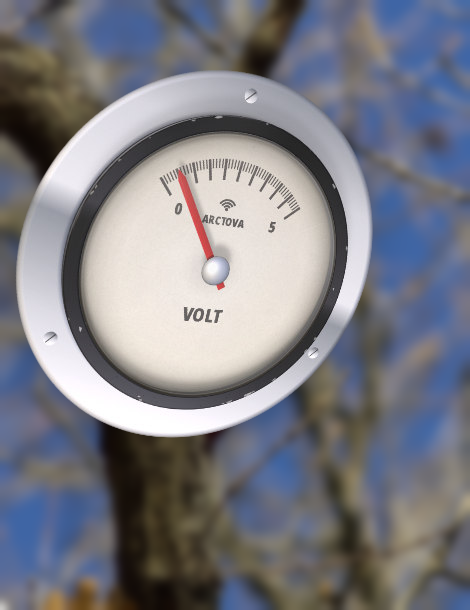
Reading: {"value": 0.5, "unit": "V"}
